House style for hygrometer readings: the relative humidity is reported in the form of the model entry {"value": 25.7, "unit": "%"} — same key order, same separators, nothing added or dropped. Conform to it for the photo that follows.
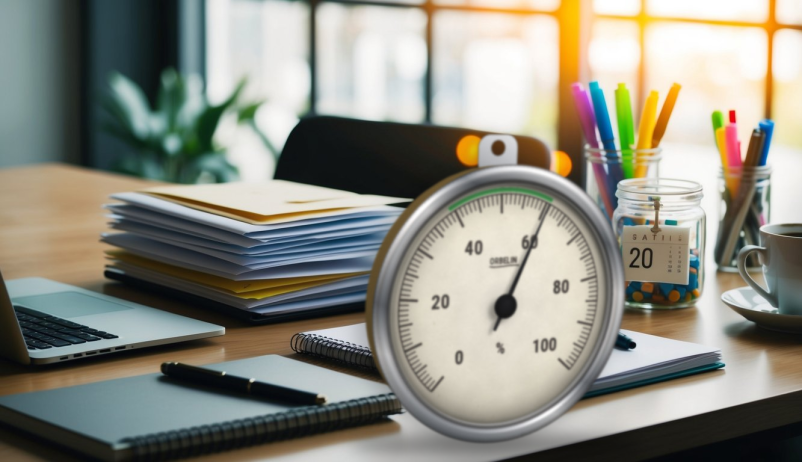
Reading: {"value": 60, "unit": "%"}
